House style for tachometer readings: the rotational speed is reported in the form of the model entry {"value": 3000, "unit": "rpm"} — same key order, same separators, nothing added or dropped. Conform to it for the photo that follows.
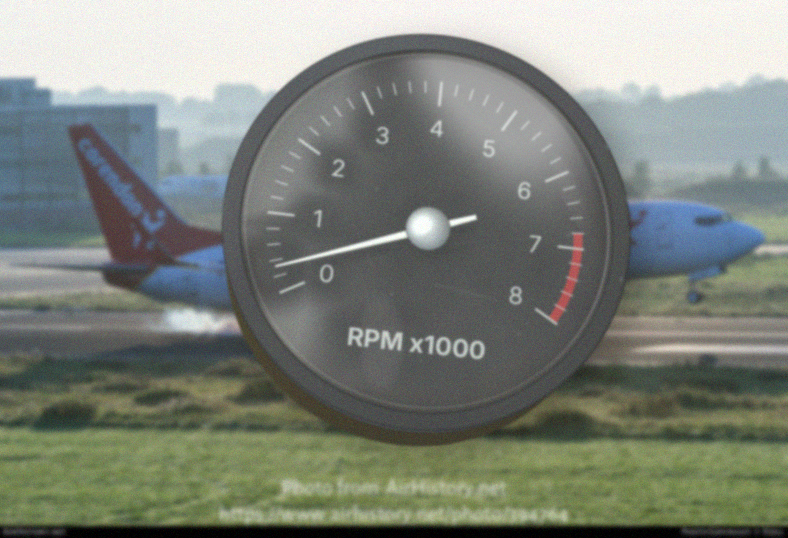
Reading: {"value": 300, "unit": "rpm"}
